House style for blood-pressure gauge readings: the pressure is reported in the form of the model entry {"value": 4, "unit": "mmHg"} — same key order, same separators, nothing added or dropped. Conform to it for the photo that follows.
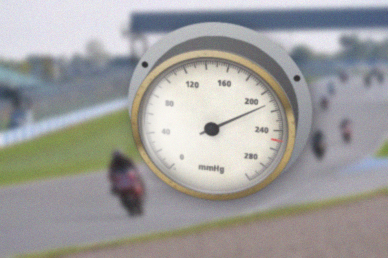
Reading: {"value": 210, "unit": "mmHg"}
